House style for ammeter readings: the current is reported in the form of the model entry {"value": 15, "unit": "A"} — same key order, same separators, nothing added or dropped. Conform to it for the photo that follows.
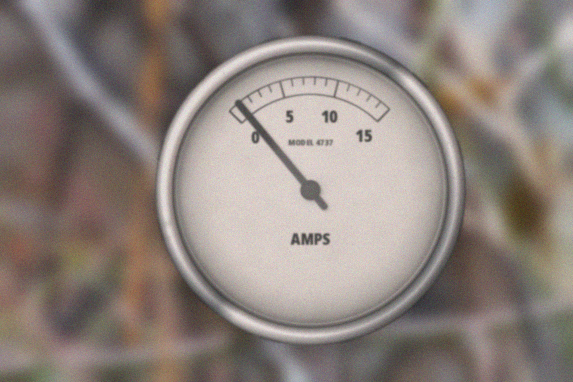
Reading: {"value": 1, "unit": "A"}
